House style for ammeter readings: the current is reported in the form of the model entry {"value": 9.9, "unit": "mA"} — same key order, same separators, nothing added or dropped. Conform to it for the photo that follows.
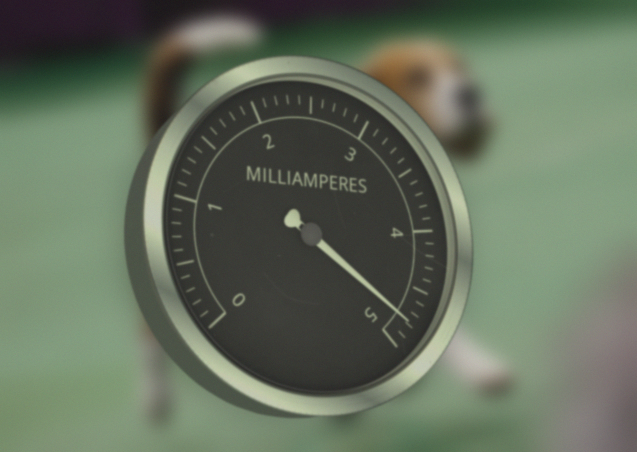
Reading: {"value": 4.8, "unit": "mA"}
